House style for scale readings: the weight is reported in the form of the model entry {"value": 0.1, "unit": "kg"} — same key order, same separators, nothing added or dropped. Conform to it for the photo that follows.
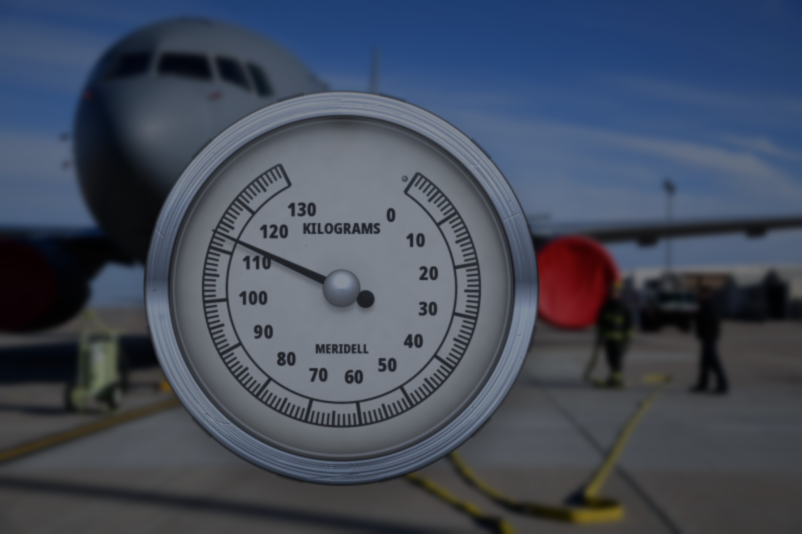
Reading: {"value": 113, "unit": "kg"}
